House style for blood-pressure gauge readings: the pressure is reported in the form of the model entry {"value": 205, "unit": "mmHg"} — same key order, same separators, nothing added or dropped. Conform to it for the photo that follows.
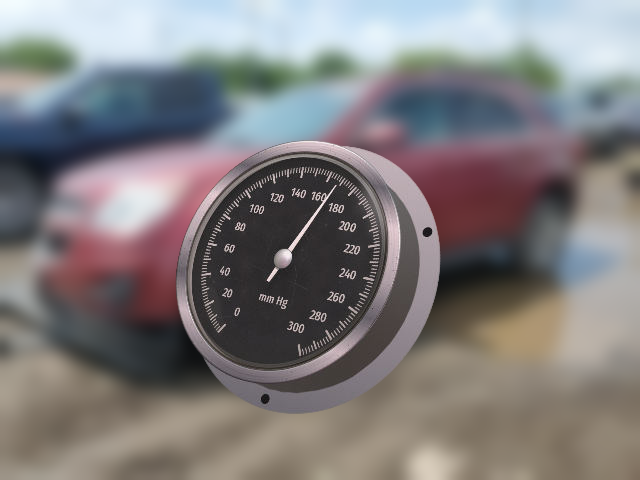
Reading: {"value": 170, "unit": "mmHg"}
